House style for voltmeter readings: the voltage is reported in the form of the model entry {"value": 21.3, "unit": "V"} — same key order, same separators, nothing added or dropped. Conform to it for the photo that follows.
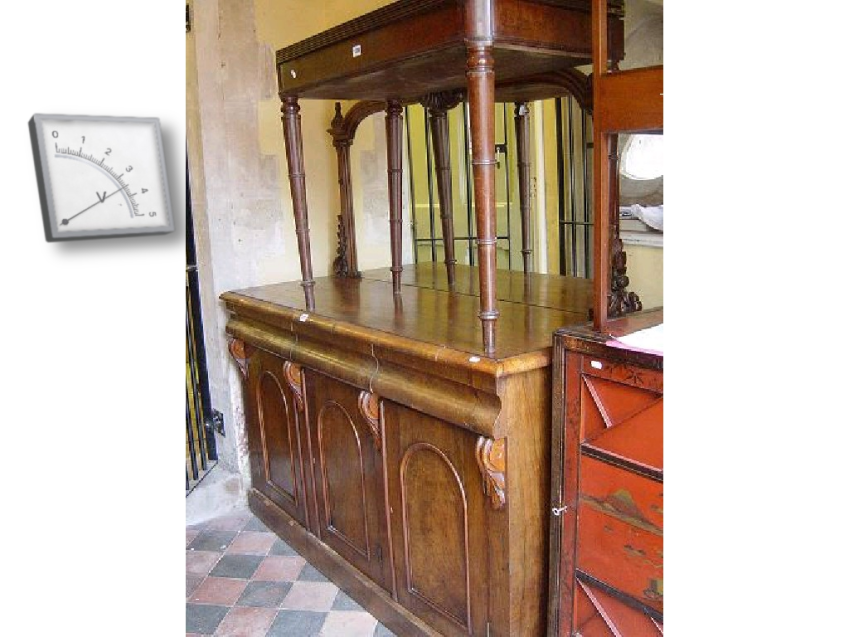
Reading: {"value": 3.5, "unit": "V"}
